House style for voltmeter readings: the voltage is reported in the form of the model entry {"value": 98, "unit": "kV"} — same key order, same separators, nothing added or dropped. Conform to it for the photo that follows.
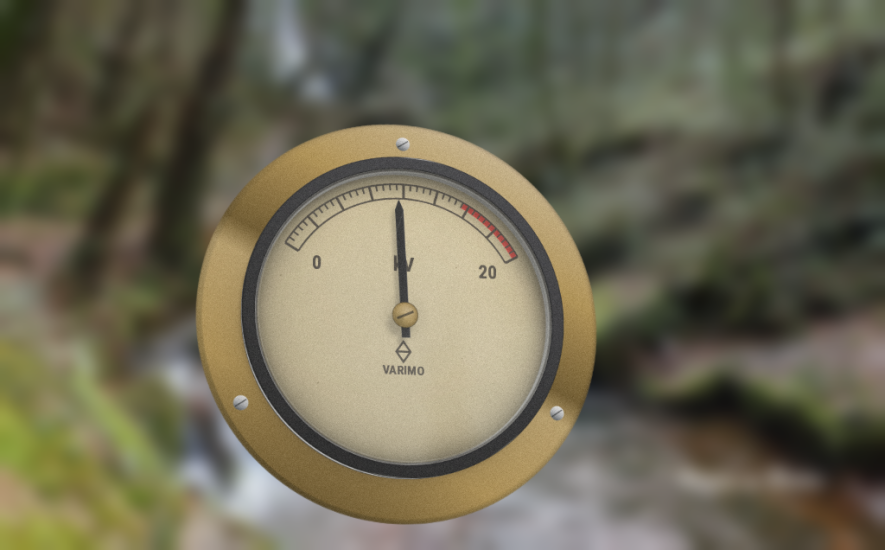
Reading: {"value": 9.5, "unit": "kV"}
